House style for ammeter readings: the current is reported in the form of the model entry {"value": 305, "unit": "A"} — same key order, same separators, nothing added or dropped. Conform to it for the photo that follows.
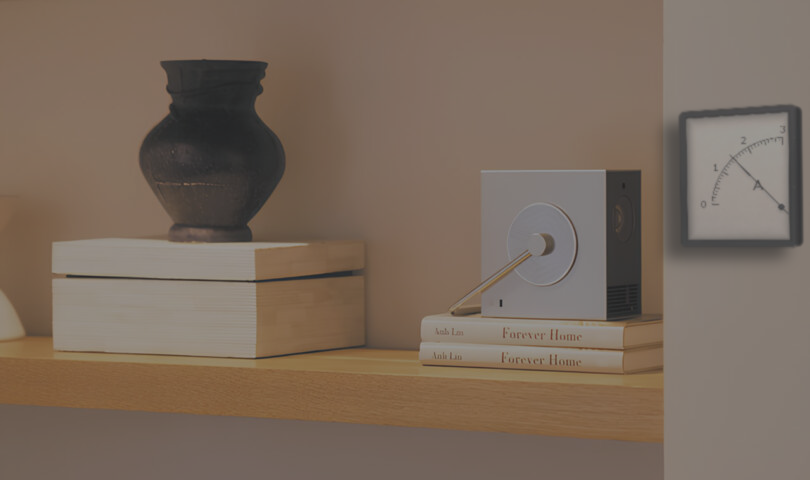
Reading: {"value": 1.5, "unit": "A"}
